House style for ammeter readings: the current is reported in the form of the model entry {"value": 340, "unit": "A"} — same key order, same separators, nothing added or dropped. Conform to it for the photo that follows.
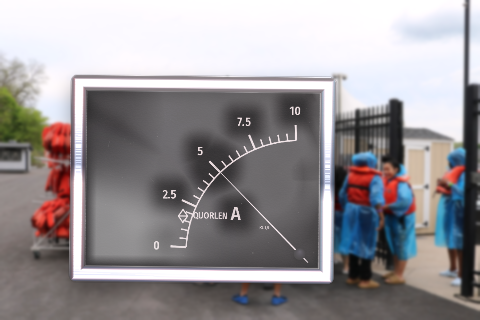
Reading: {"value": 5, "unit": "A"}
